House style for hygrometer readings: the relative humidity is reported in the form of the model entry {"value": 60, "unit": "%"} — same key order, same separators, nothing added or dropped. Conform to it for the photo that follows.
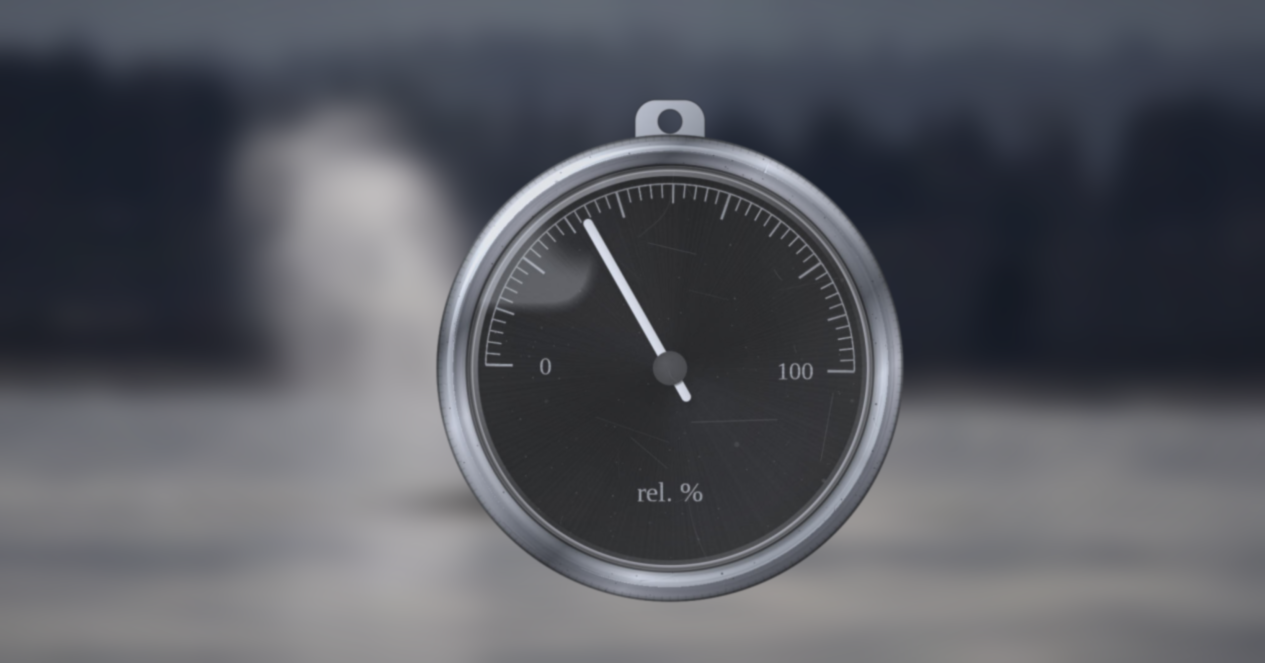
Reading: {"value": 33, "unit": "%"}
